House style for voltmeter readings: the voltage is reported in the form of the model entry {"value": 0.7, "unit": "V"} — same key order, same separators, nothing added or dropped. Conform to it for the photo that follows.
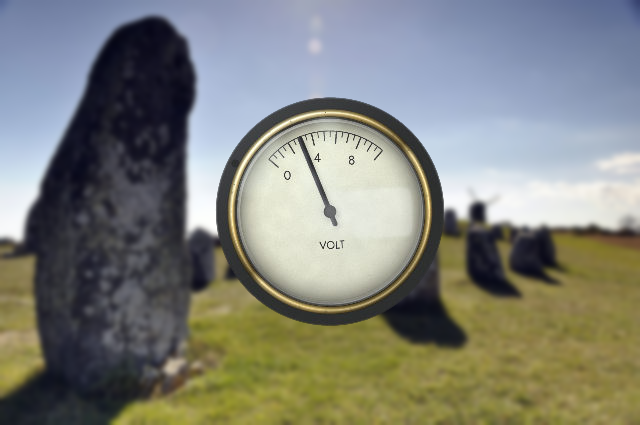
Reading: {"value": 3, "unit": "V"}
